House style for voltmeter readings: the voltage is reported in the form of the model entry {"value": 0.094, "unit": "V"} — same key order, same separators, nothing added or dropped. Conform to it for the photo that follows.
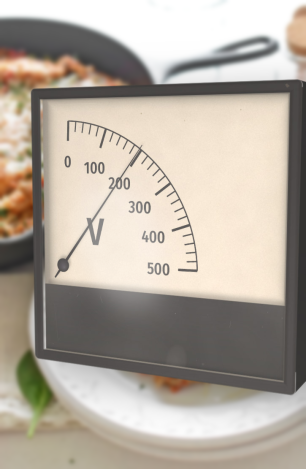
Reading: {"value": 200, "unit": "V"}
